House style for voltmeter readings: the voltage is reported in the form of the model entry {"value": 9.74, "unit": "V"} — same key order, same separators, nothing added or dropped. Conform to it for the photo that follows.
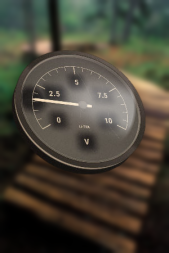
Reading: {"value": 1.5, "unit": "V"}
